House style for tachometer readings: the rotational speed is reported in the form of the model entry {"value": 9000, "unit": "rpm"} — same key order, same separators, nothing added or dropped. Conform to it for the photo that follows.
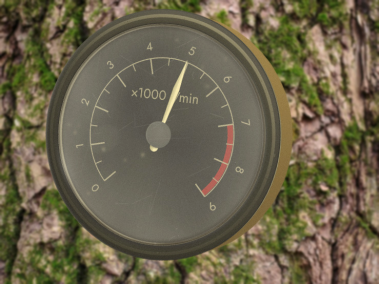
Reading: {"value": 5000, "unit": "rpm"}
